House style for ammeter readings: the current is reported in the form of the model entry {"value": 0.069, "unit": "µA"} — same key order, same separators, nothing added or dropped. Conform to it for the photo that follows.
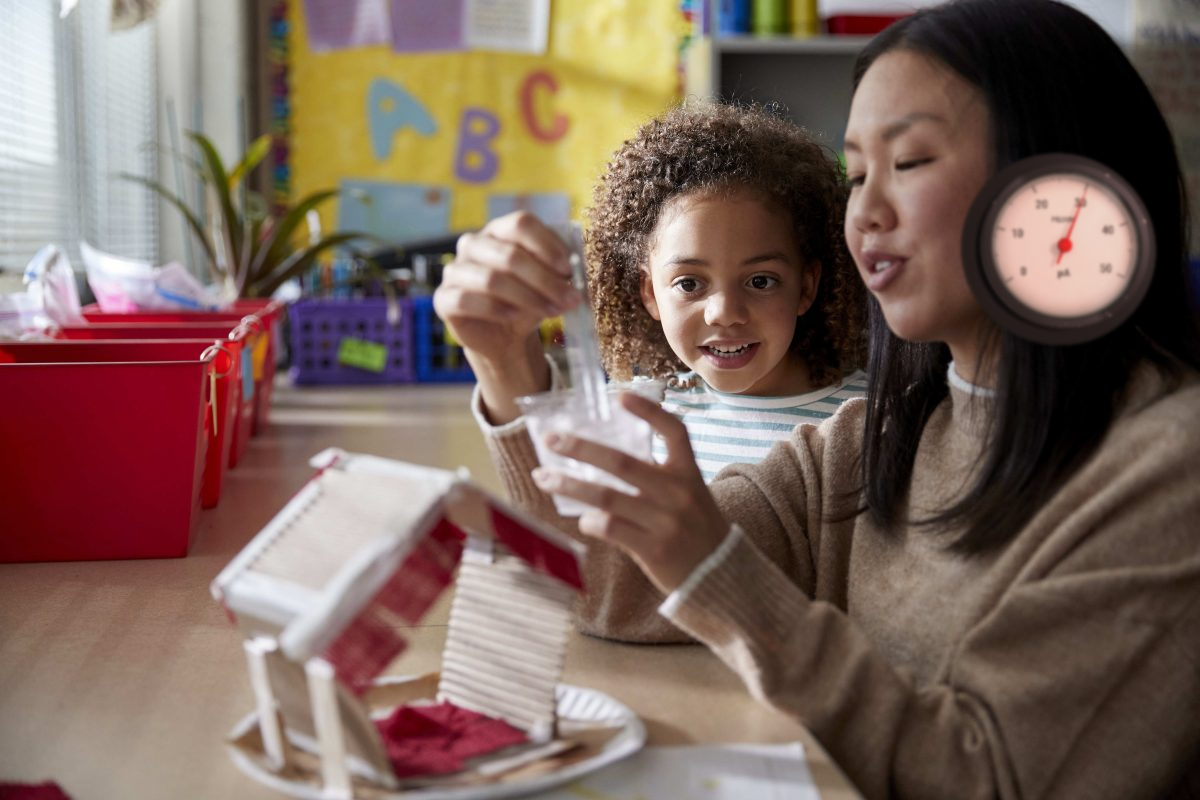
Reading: {"value": 30, "unit": "µA"}
